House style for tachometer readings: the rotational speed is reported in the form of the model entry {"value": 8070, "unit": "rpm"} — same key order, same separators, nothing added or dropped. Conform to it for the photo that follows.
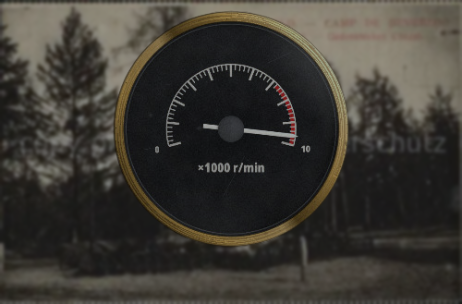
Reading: {"value": 9600, "unit": "rpm"}
